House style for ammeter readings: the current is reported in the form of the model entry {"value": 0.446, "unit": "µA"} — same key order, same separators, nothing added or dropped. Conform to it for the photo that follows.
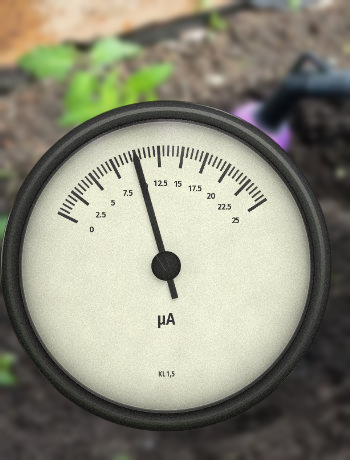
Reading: {"value": 10, "unit": "µA"}
